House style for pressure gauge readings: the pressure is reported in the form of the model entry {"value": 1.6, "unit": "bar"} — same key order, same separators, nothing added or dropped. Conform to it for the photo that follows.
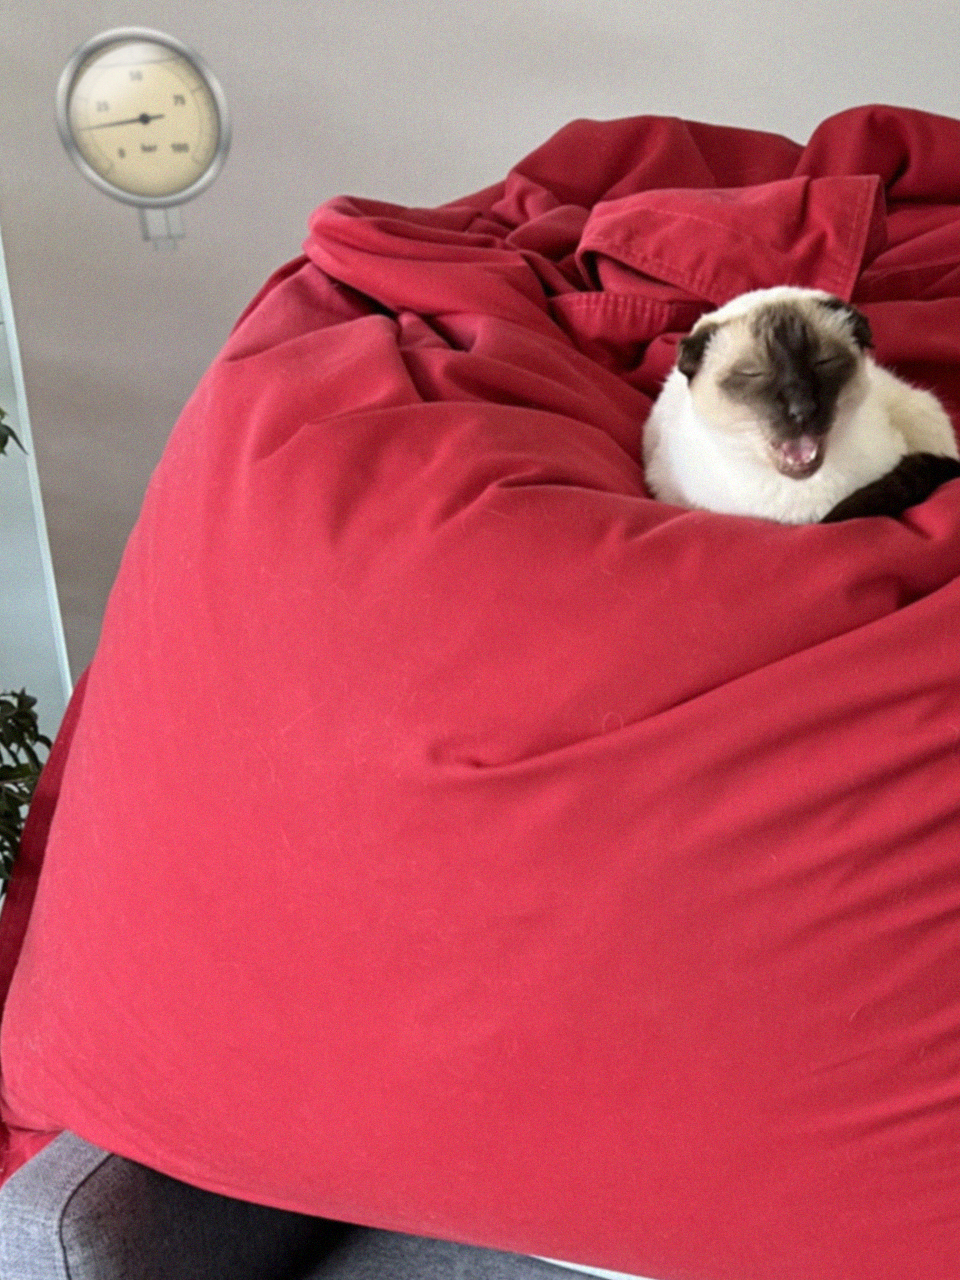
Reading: {"value": 15, "unit": "bar"}
